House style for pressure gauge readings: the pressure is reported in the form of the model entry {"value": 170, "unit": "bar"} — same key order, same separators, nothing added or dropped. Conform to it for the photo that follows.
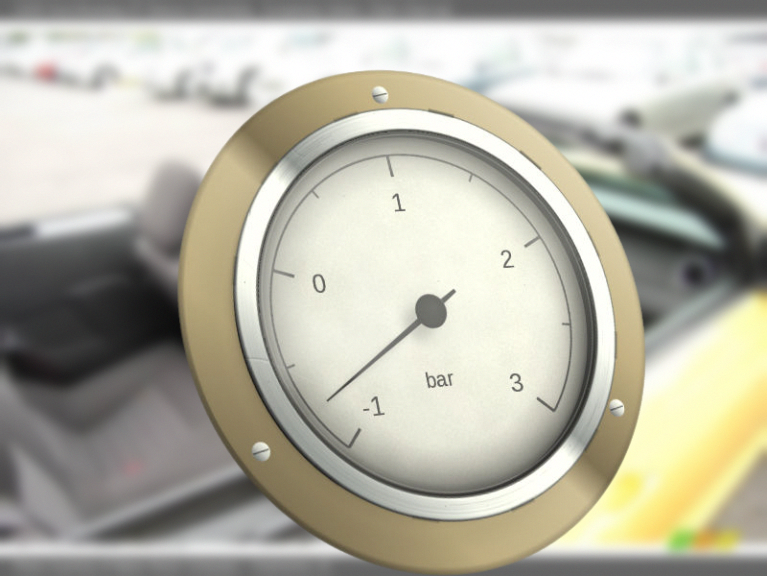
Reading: {"value": -0.75, "unit": "bar"}
